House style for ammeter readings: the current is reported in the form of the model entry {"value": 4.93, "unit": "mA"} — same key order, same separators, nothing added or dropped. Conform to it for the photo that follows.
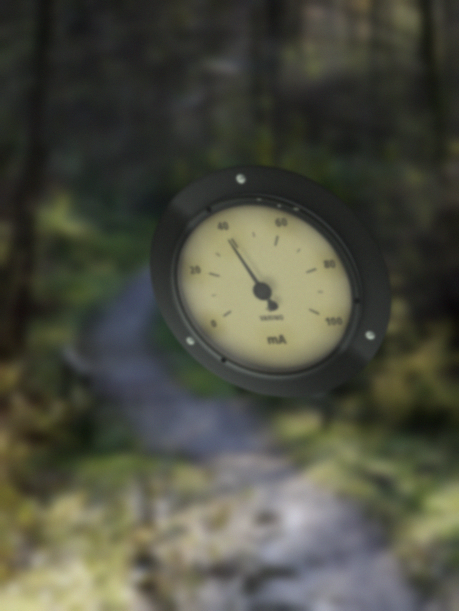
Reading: {"value": 40, "unit": "mA"}
